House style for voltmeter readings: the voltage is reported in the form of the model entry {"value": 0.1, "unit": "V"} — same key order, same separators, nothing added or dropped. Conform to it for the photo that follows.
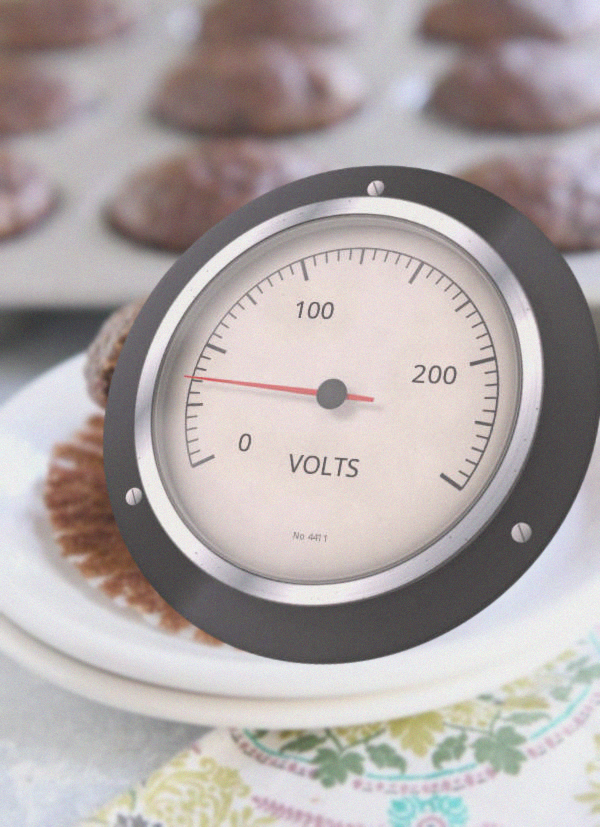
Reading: {"value": 35, "unit": "V"}
